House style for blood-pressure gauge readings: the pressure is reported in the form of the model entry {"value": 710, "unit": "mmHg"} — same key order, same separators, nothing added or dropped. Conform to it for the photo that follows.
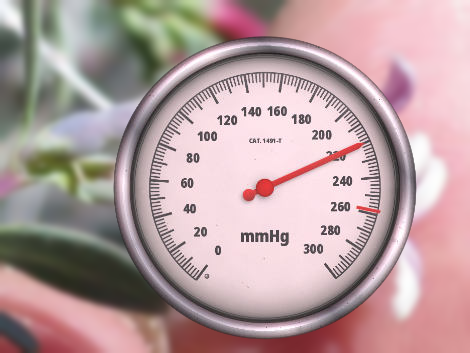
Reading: {"value": 220, "unit": "mmHg"}
